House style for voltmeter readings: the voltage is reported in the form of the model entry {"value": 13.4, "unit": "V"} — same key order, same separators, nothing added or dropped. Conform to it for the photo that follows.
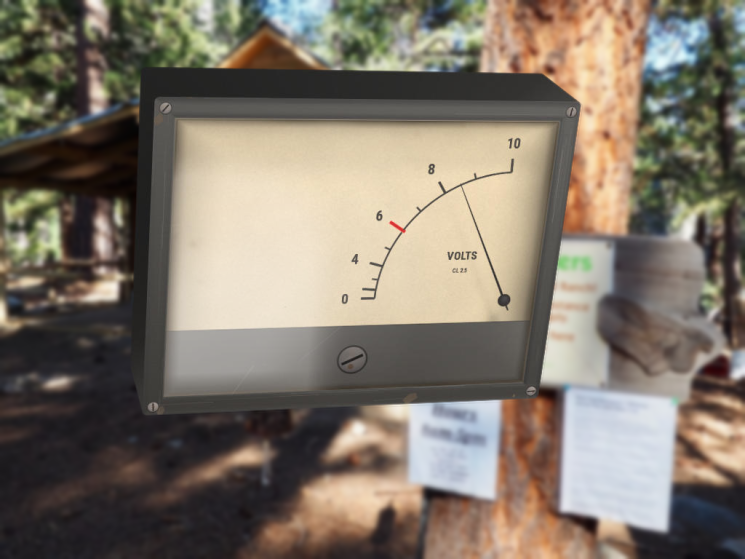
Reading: {"value": 8.5, "unit": "V"}
